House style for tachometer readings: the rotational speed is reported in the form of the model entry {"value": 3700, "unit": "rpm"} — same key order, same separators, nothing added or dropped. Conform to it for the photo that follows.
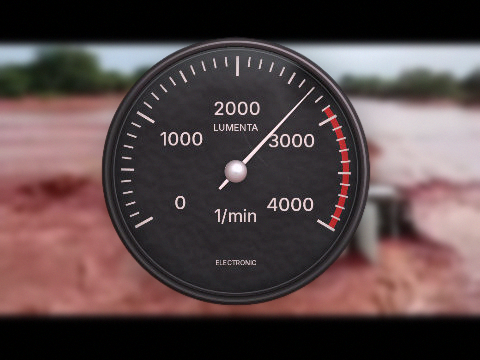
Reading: {"value": 2700, "unit": "rpm"}
